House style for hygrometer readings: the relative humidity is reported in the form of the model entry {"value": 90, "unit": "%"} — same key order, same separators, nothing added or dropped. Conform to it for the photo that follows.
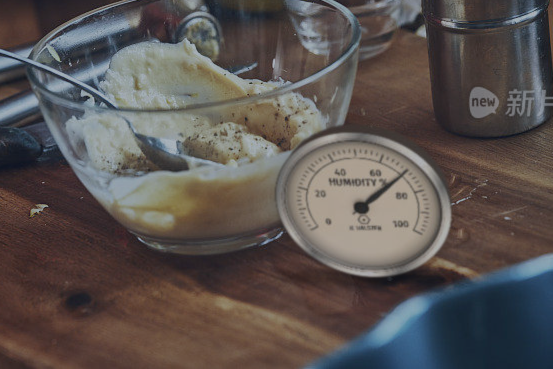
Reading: {"value": 70, "unit": "%"}
